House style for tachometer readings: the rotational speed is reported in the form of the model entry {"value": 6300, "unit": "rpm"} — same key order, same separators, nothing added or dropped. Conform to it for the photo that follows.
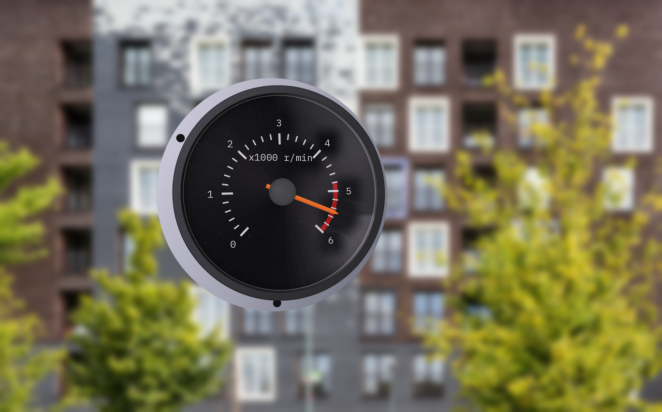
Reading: {"value": 5500, "unit": "rpm"}
